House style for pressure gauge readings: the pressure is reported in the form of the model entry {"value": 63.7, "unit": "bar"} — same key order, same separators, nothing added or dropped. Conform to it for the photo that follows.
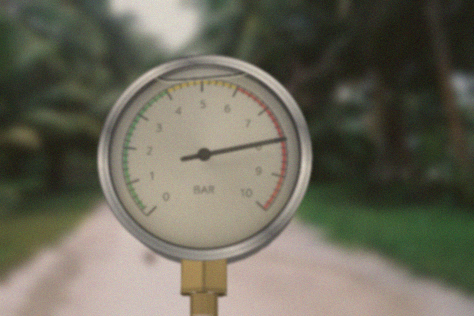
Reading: {"value": 8, "unit": "bar"}
